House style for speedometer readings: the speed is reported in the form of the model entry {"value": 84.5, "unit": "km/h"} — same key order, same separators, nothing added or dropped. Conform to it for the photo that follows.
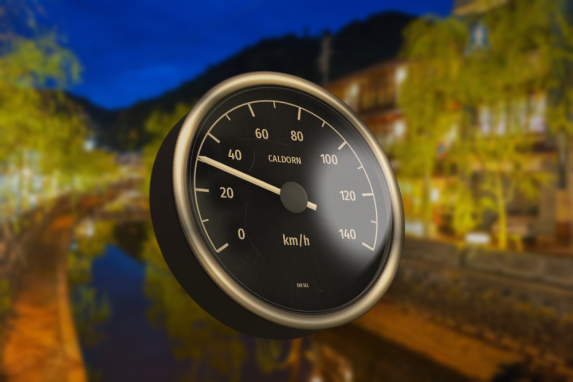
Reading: {"value": 30, "unit": "km/h"}
